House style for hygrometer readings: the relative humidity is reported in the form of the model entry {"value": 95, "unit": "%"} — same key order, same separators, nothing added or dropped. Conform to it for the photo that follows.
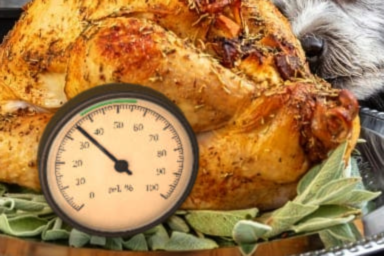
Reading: {"value": 35, "unit": "%"}
